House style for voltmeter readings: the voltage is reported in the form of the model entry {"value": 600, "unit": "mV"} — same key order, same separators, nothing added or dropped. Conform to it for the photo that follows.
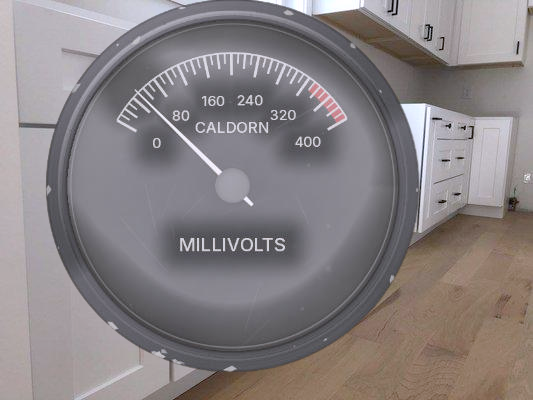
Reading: {"value": 50, "unit": "mV"}
